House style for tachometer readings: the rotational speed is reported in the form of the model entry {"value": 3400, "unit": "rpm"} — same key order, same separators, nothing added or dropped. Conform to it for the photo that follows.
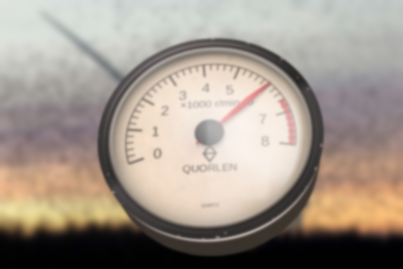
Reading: {"value": 6000, "unit": "rpm"}
